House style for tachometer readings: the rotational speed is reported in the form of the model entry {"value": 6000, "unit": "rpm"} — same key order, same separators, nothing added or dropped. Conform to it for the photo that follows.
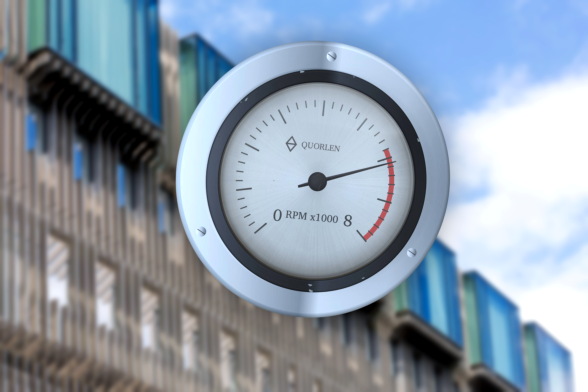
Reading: {"value": 6100, "unit": "rpm"}
